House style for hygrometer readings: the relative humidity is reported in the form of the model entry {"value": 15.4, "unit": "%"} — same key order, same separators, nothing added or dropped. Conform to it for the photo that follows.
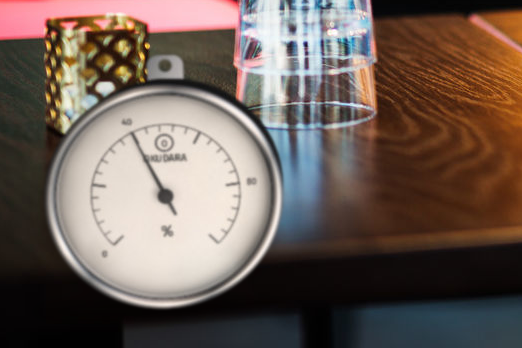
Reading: {"value": 40, "unit": "%"}
